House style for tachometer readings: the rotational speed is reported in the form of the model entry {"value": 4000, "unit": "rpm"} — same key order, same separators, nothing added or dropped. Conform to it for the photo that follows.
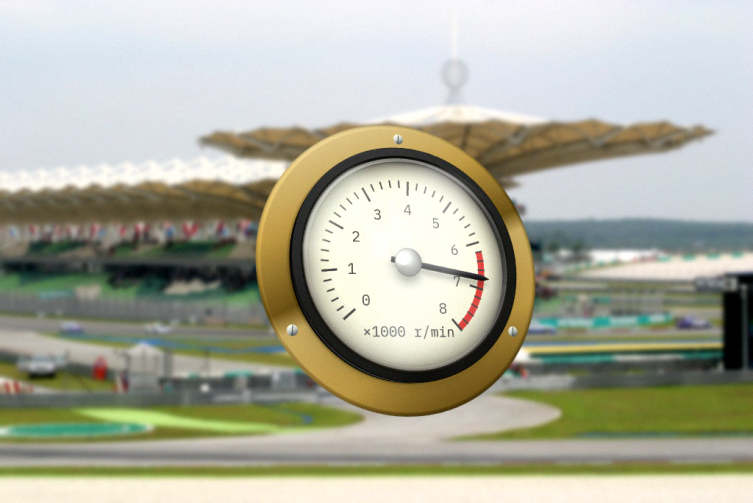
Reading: {"value": 6800, "unit": "rpm"}
